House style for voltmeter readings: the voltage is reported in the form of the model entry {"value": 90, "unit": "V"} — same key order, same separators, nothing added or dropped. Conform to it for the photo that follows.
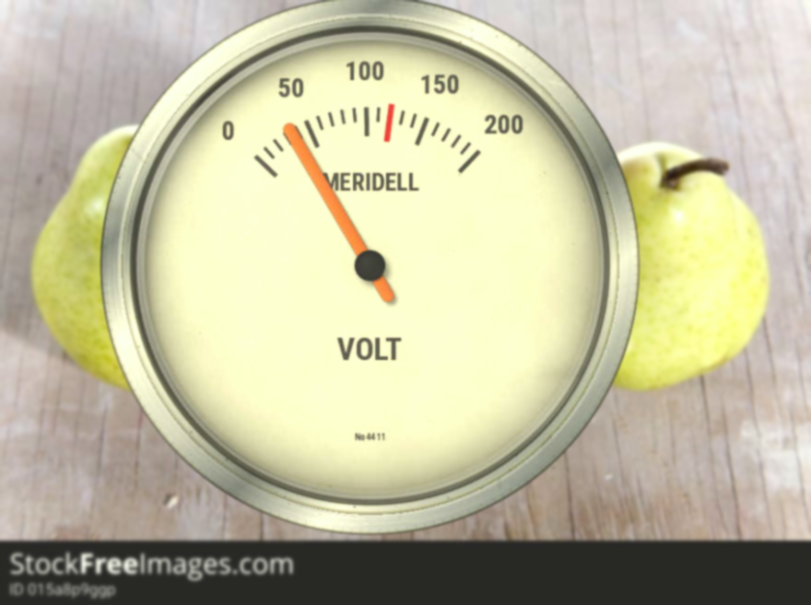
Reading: {"value": 35, "unit": "V"}
